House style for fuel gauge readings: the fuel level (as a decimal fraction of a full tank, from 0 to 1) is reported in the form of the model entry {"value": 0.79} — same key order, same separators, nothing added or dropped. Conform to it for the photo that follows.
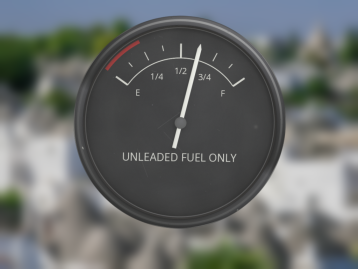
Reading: {"value": 0.625}
